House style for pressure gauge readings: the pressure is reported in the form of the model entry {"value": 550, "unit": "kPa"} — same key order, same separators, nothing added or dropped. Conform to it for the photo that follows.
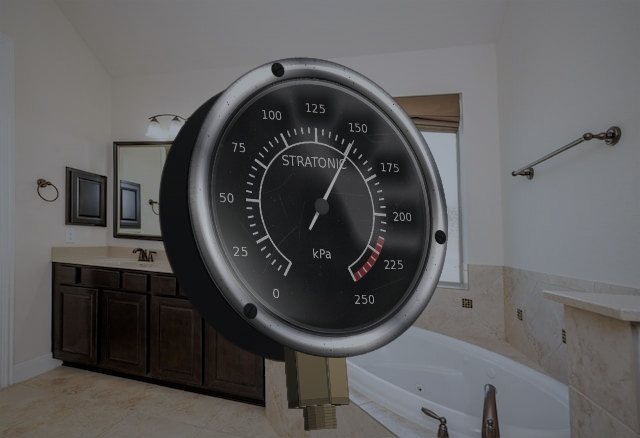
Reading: {"value": 150, "unit": "kPa"}
